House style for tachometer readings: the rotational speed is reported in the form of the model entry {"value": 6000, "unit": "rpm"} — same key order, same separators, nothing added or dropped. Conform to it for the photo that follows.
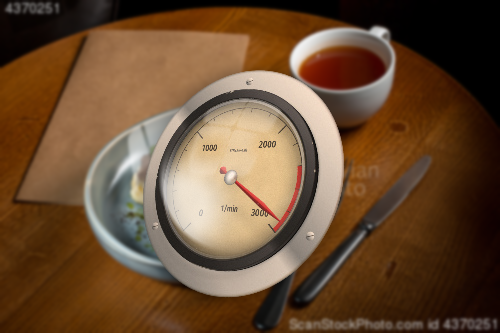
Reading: {"value": 2900, "unit": "rpm"}
